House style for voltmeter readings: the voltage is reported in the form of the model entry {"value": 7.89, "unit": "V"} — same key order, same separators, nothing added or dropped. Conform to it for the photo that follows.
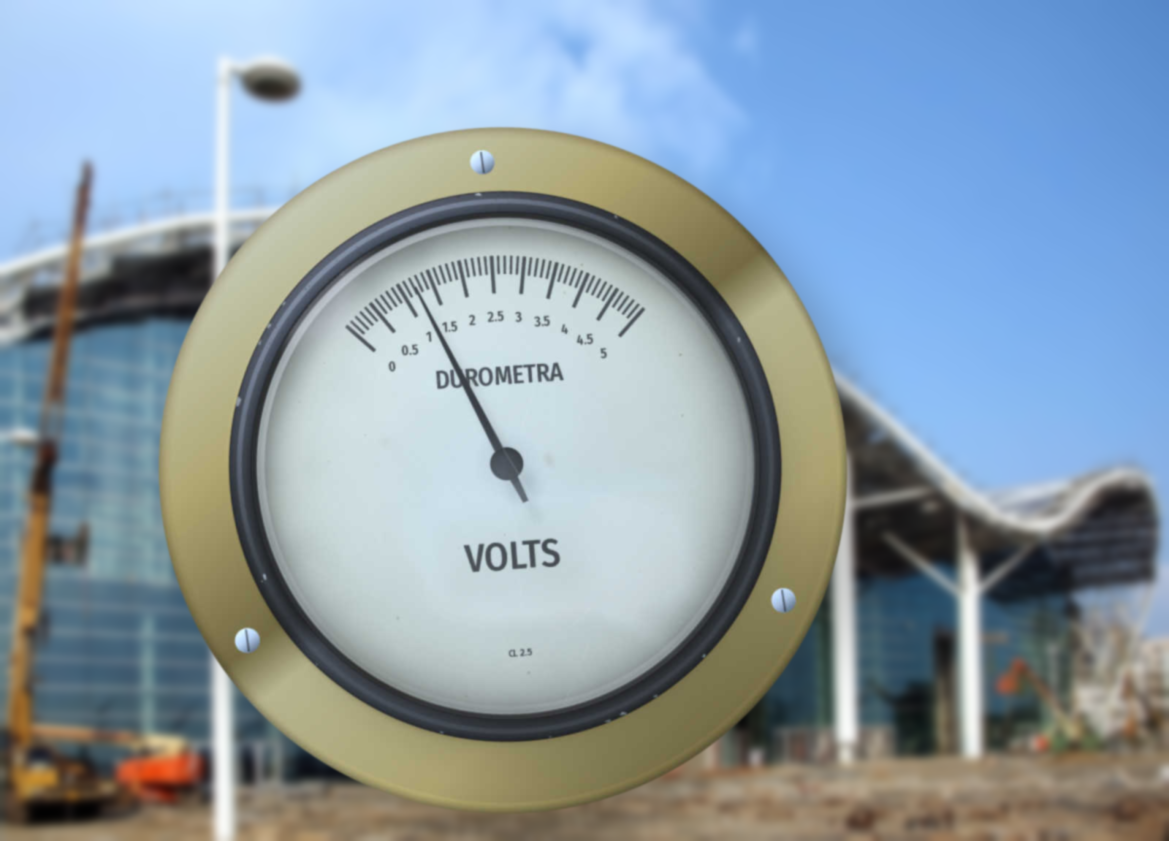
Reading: {"value": 1.2, "unit": "V"}
